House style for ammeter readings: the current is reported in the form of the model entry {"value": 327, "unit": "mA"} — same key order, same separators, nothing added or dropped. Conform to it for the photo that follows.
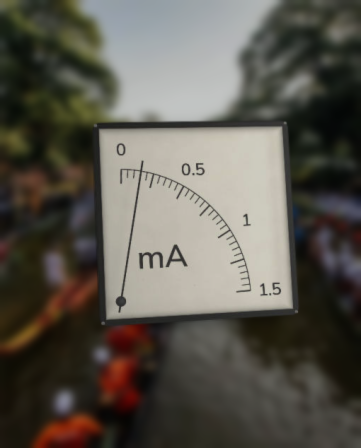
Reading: {"value": 0.15, "unit": "mA"}
